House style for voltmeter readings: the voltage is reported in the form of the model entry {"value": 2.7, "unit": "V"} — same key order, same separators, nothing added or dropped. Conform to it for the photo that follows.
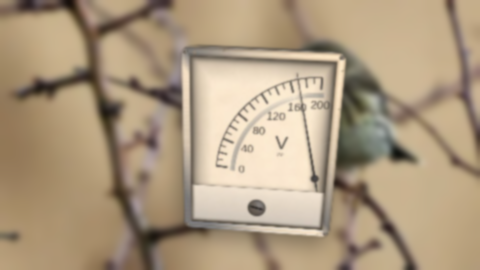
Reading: {"value": 170, "unit": "V"}
